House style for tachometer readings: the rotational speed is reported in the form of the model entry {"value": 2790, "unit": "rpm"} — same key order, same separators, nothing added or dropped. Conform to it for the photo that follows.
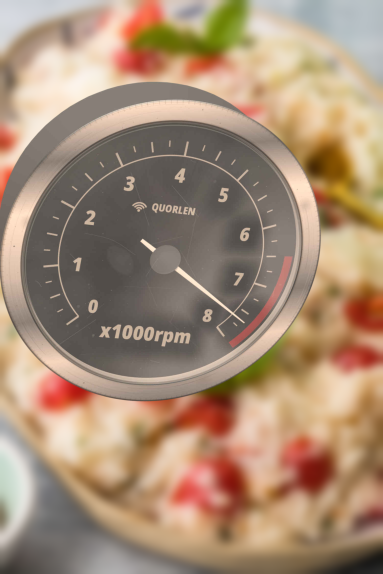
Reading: {"value": 7625, "unit": "rpm"}
